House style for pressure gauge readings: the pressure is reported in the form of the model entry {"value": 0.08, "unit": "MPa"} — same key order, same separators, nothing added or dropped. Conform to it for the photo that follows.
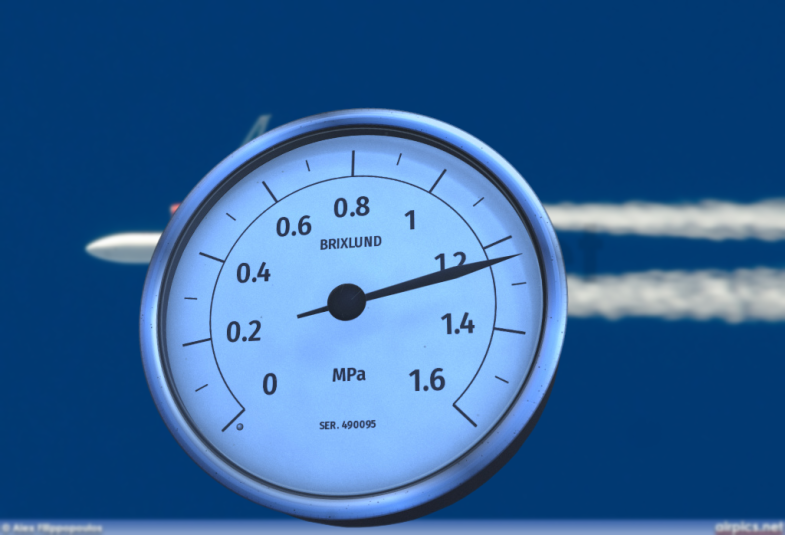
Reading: {"value": 1.25, "unit": "MPa"}
